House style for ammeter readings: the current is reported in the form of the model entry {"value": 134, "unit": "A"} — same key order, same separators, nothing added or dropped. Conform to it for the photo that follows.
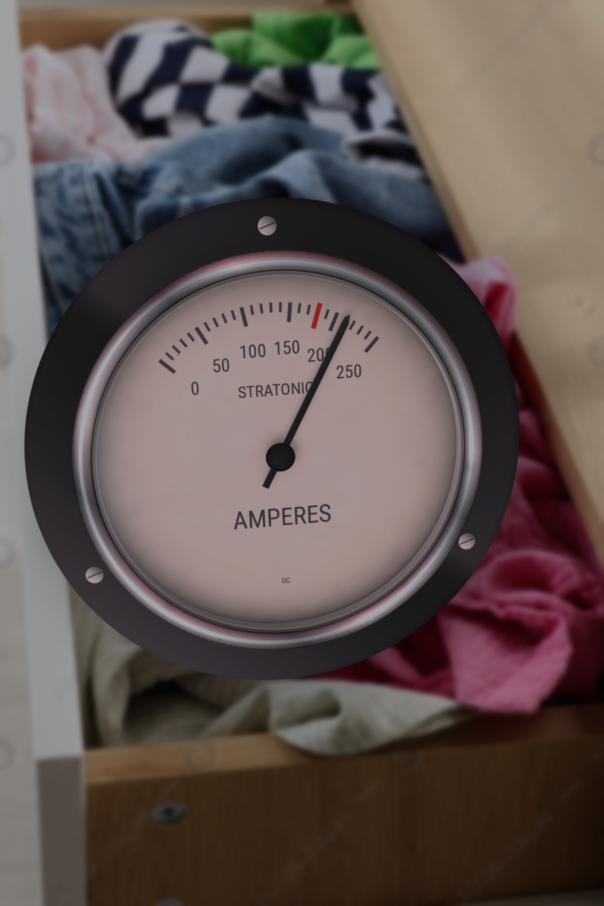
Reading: {"value": 210, "unit": "A"}
